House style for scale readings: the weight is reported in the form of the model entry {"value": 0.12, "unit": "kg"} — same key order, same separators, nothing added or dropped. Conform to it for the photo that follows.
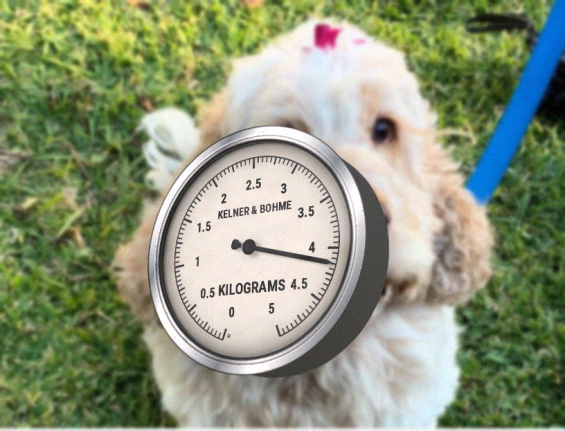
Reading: {"value": 4.15, "unit": "kg"}
